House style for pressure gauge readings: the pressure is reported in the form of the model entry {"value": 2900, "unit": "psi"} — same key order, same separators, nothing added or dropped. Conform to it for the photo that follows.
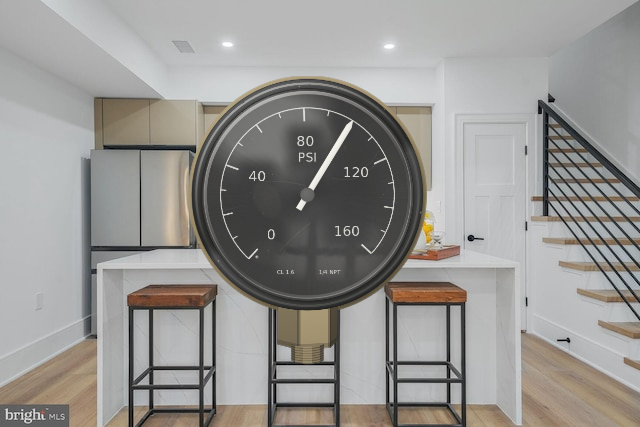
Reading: {"value": 100, "unit": "psi"}
